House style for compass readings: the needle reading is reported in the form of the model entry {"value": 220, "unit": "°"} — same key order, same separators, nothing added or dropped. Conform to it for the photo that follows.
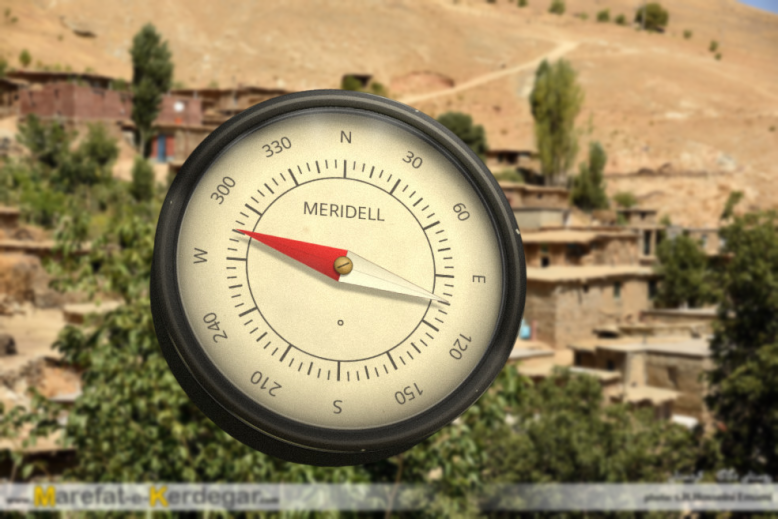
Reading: {"value": 285, "unit": "°"}
